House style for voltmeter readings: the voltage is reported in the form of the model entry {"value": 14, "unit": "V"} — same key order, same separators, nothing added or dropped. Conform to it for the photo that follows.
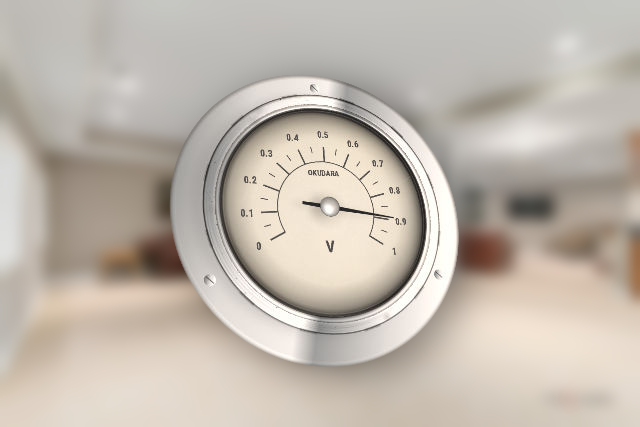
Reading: {"value": 0.9, "unit": "V"}
